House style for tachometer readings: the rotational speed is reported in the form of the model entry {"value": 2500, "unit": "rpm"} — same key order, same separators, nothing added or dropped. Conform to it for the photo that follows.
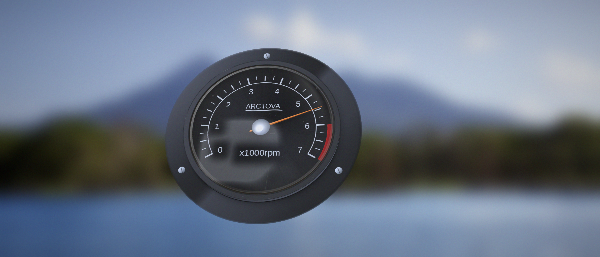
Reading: {"value": 5500, "unit": "rpm"}
